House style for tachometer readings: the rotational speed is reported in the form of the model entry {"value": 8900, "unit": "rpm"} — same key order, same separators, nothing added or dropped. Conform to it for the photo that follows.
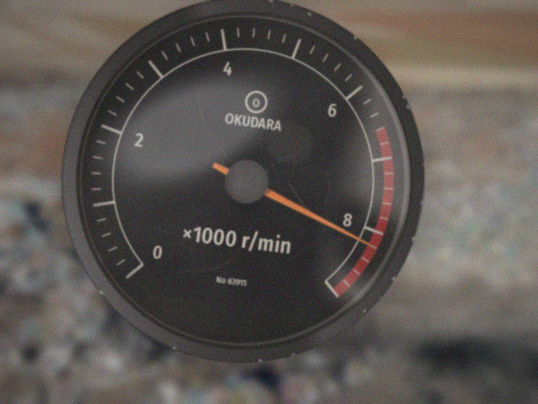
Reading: {"value": 8200, "unit": "rpm"}
